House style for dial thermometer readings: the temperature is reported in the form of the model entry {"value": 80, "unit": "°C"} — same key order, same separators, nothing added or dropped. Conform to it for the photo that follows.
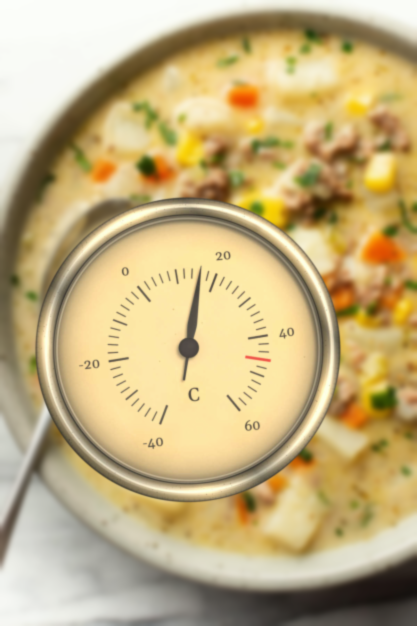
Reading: {"value": 16, "unit": "°C"}
